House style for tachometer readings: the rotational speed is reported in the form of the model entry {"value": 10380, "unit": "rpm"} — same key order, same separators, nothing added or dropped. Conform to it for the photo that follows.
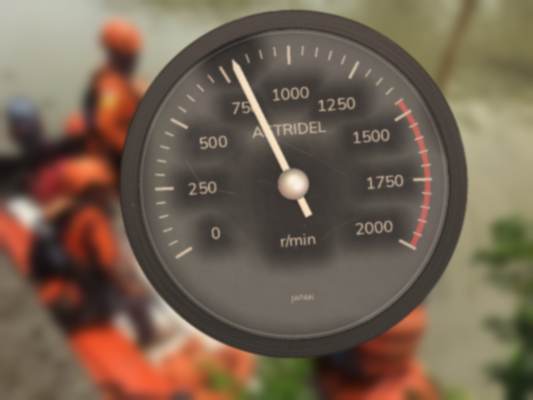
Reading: {"value": 800, "unit": "rpm"}
